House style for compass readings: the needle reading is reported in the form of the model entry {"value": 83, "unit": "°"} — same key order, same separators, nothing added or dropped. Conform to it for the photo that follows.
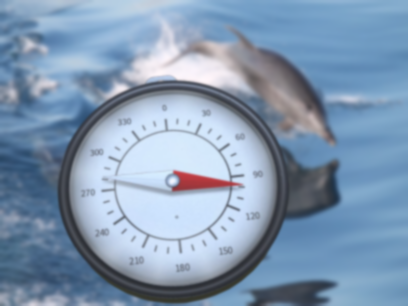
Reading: {"value": 100, "unit": "°"}
